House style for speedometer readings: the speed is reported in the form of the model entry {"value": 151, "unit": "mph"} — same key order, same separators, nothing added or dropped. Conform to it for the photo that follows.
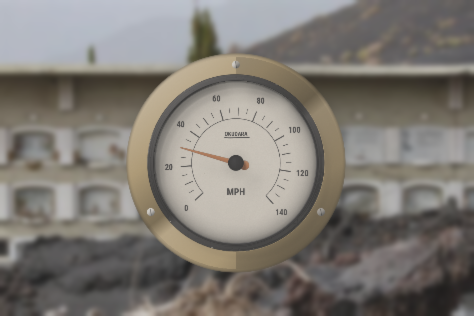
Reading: {"value": 30, "unit": "mph"}
